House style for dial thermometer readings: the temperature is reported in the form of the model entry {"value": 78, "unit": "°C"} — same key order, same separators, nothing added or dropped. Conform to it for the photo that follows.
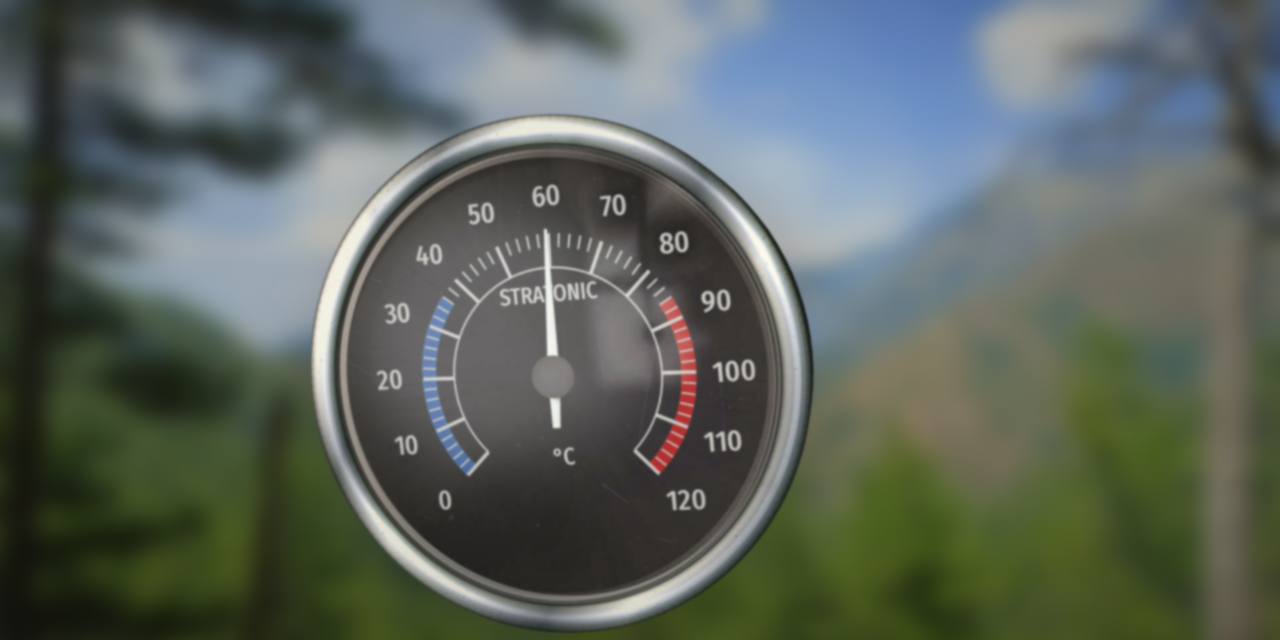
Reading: {"value": 60, "unit": "°C"}
